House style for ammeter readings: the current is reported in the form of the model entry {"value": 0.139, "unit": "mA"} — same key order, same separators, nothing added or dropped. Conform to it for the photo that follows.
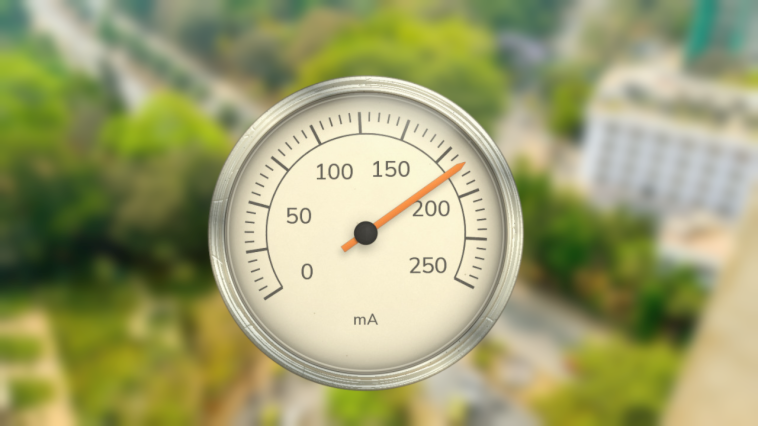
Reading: {"value": 185, "unit": "mA"}
